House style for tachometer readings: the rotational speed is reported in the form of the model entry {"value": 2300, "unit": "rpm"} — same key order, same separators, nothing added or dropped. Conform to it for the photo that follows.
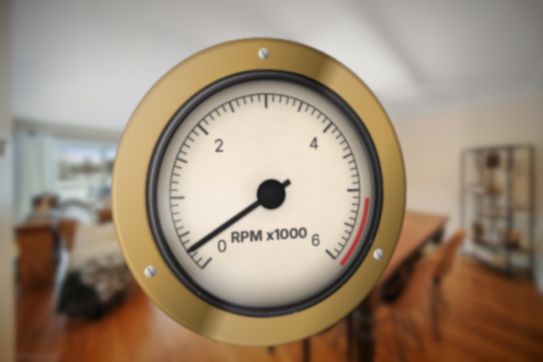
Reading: {"value": 300, "unit": "rpm"}
